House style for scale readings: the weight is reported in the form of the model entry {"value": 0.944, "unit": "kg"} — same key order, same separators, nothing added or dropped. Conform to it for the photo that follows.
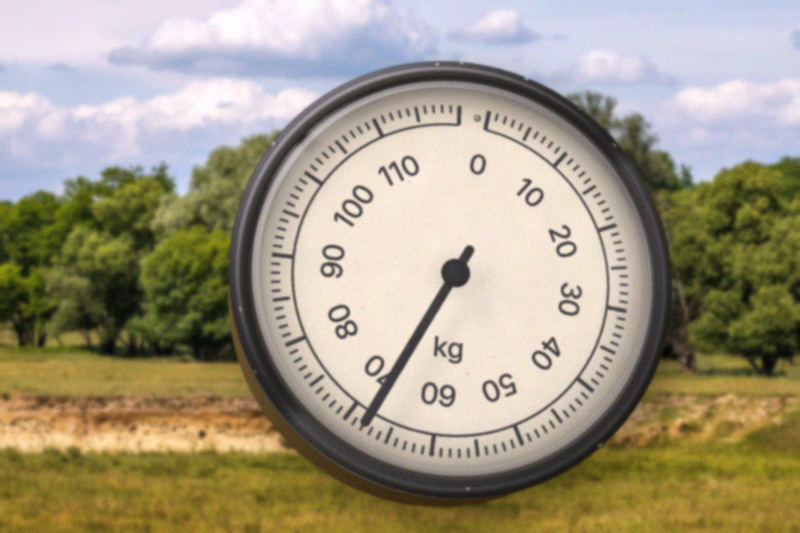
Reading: {"value": 68, "unit": "kg"}
